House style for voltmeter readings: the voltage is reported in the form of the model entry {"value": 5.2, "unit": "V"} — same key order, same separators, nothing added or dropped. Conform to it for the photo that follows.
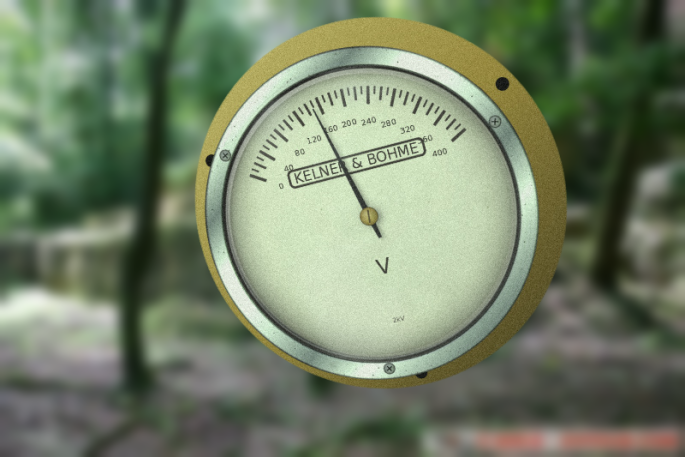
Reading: {"value": 150, "unit": "V"}
